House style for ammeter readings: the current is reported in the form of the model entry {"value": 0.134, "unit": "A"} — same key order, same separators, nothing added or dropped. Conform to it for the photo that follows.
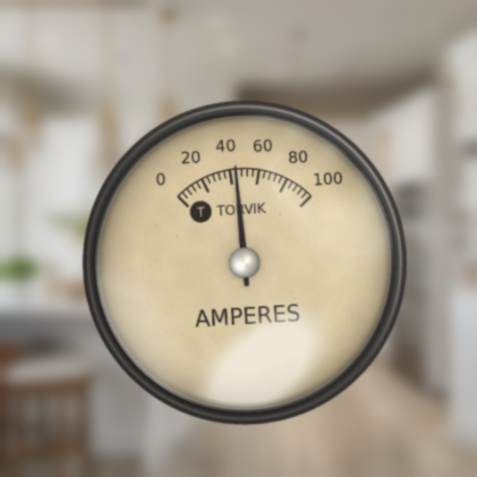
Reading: {"value": 44, "unit": "A"}
